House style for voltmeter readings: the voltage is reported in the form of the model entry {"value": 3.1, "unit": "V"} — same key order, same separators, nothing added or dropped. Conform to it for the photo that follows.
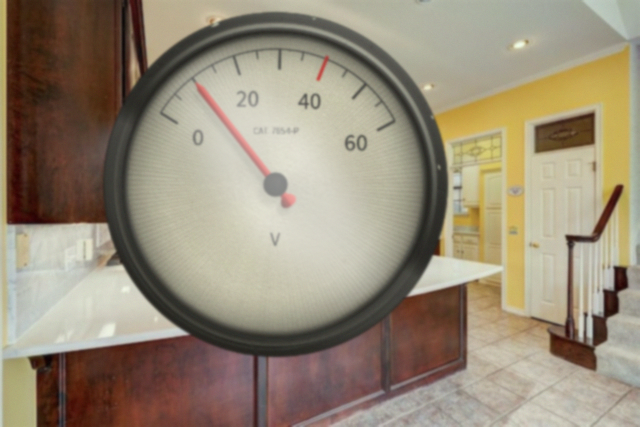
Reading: {"value": 10, "unit": "V"}
